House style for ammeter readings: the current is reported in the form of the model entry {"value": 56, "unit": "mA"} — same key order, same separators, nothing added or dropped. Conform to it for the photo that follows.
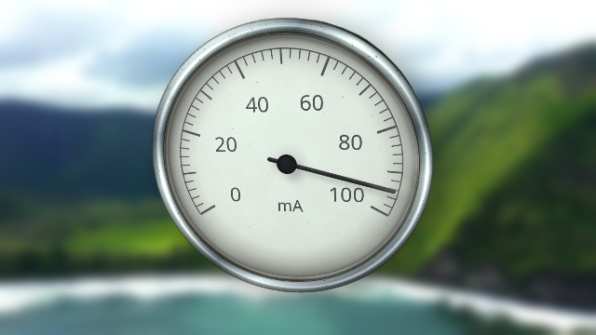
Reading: {"value": 94, "unit": "mA"}
